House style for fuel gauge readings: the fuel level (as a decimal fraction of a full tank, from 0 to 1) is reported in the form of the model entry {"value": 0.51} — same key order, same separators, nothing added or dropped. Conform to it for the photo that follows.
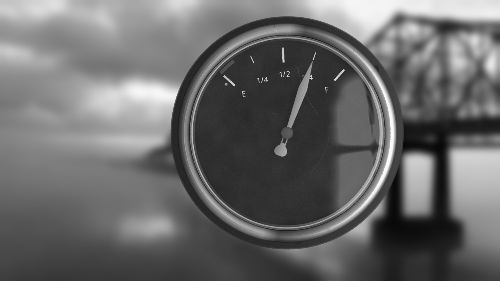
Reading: {"value": 0.75}
